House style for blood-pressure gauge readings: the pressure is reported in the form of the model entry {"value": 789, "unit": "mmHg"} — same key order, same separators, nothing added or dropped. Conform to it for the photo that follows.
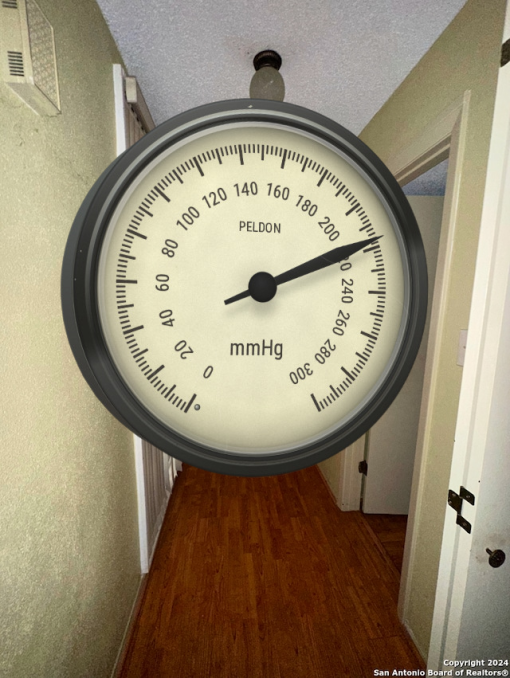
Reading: {"value": 216, "unit": "mmHg"}
